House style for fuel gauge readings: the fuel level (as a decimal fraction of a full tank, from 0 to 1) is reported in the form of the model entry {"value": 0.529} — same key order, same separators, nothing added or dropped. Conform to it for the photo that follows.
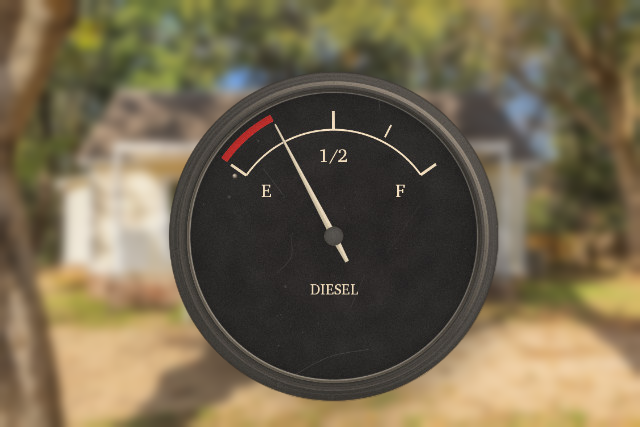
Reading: {"value": 0.25}
